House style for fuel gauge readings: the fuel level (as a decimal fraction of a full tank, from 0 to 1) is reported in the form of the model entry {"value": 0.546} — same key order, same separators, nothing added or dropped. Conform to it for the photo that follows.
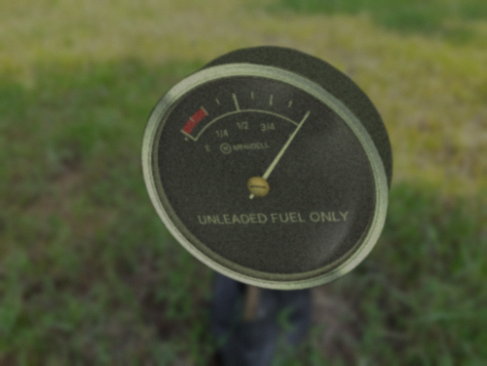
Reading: {"value": 1}
